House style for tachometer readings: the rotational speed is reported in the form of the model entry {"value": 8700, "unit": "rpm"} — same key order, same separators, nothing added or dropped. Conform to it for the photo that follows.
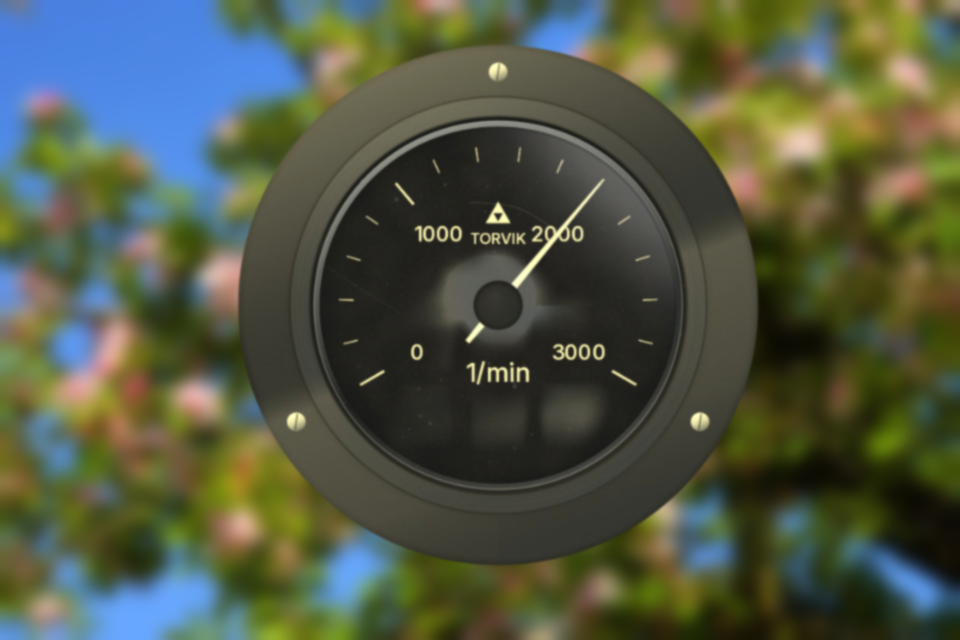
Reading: {"value": 2000, "unit": "rpm"}
